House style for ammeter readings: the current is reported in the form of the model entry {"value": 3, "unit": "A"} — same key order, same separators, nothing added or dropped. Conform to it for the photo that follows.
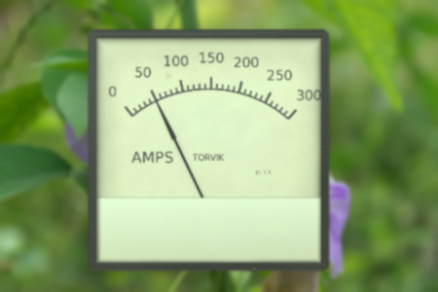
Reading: {"value": 50, "unit": "A"}
